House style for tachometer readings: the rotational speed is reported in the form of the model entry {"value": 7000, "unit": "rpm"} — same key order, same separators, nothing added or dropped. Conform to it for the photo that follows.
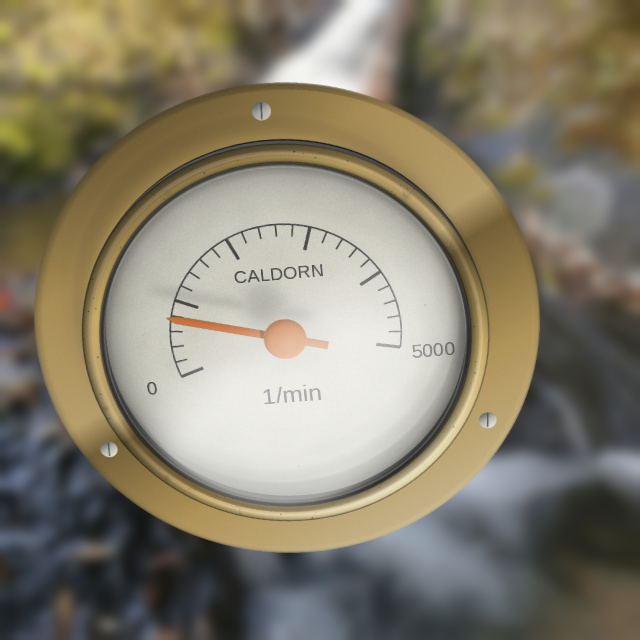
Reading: {"value": 800, "unit": "rpm"}
